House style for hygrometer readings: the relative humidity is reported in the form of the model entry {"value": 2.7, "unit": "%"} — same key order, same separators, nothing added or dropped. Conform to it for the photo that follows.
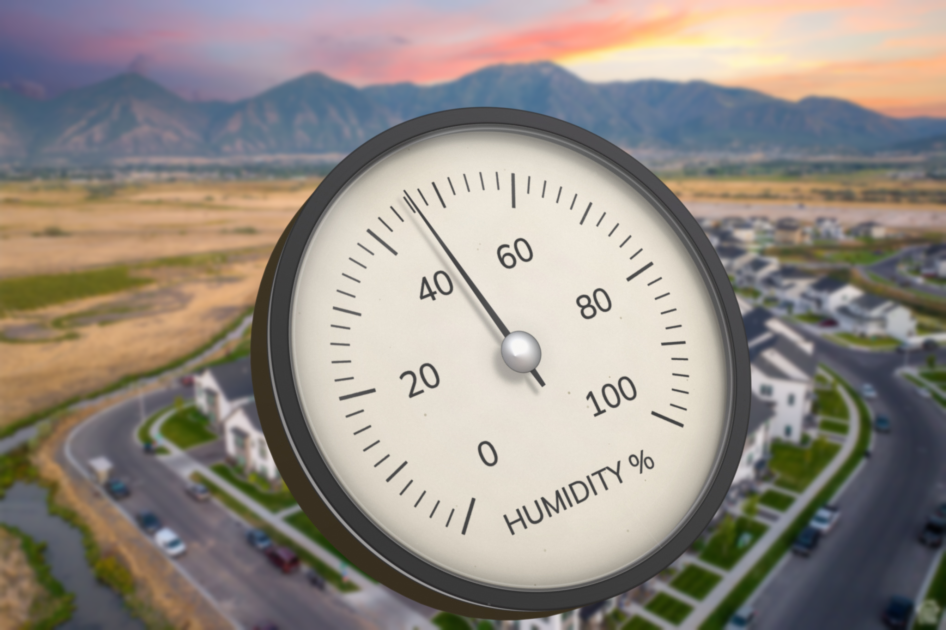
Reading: {"value": 46, "unit": "%"}
